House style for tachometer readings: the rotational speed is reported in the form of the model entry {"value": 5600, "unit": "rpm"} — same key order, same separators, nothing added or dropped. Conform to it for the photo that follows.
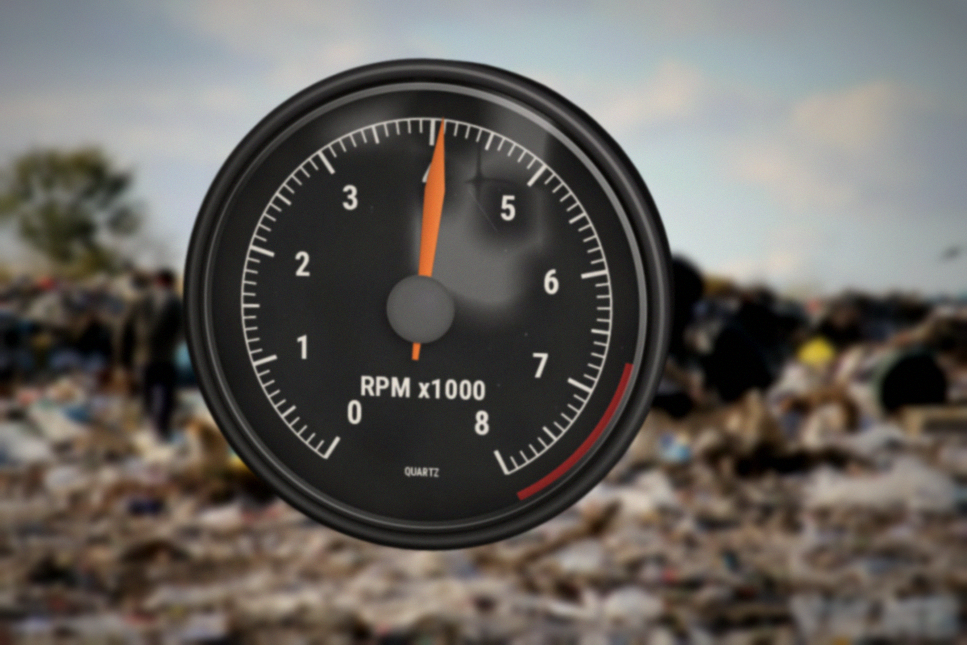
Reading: {"value": 4100, "unit": "rpm"}
